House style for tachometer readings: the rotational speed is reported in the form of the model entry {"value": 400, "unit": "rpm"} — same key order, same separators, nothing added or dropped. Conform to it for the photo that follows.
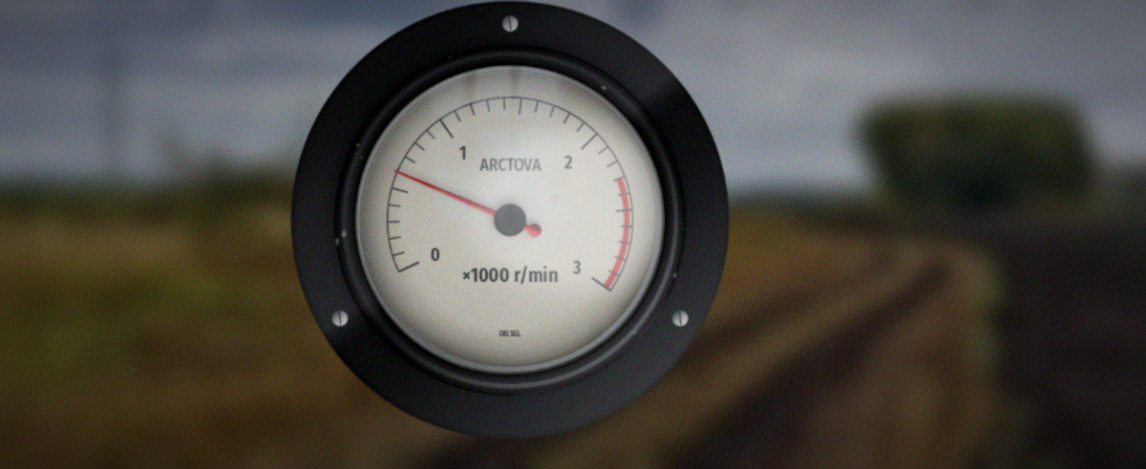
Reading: {"value": 600, "unit": "rpm"}
